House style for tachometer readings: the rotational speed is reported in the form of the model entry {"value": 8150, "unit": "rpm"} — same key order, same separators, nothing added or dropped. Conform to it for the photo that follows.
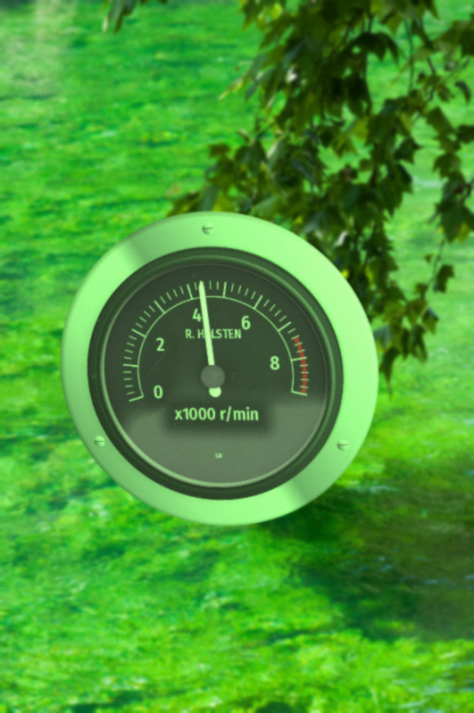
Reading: {"value": 4400, "unit": "rpm"}
